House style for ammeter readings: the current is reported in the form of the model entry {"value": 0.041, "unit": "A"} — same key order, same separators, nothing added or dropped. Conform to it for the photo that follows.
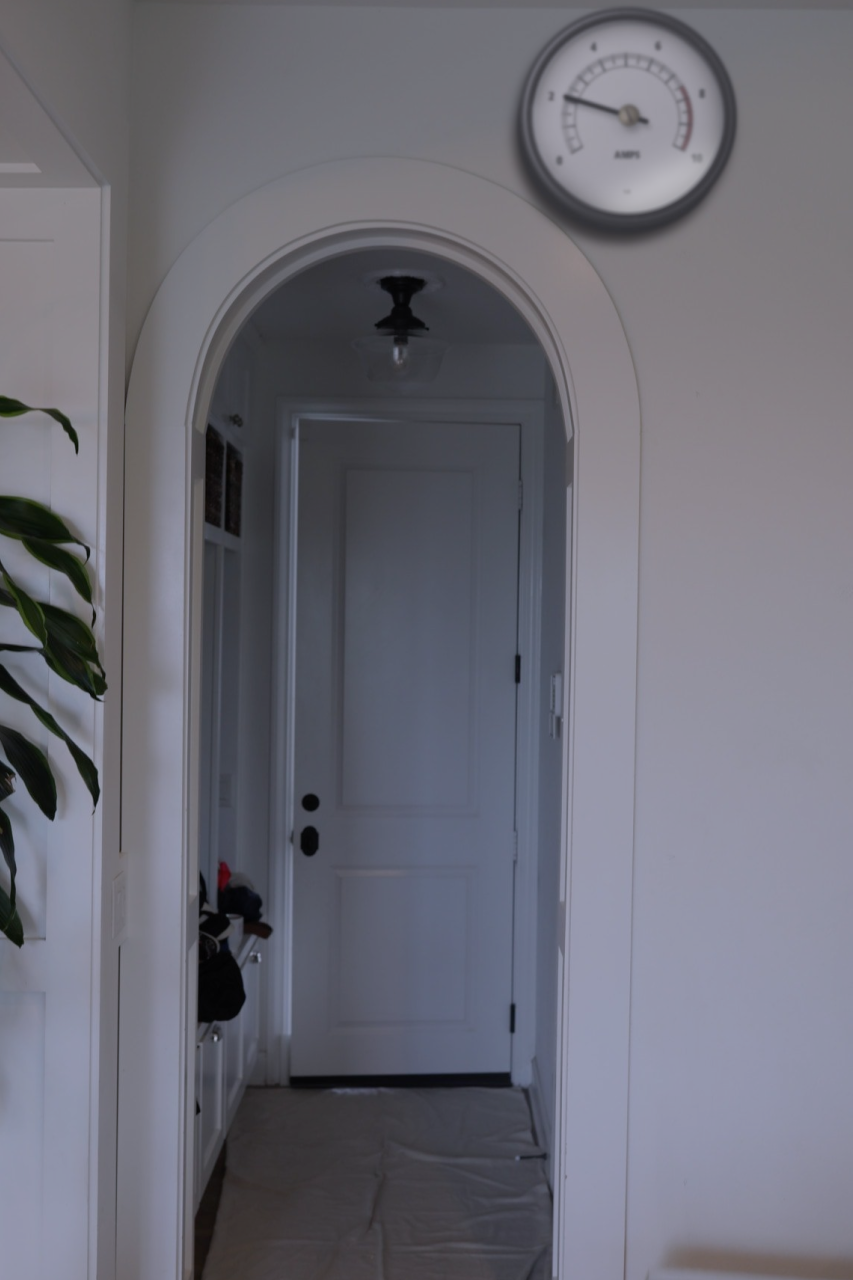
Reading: {"value": 2, "unit": "A"}
